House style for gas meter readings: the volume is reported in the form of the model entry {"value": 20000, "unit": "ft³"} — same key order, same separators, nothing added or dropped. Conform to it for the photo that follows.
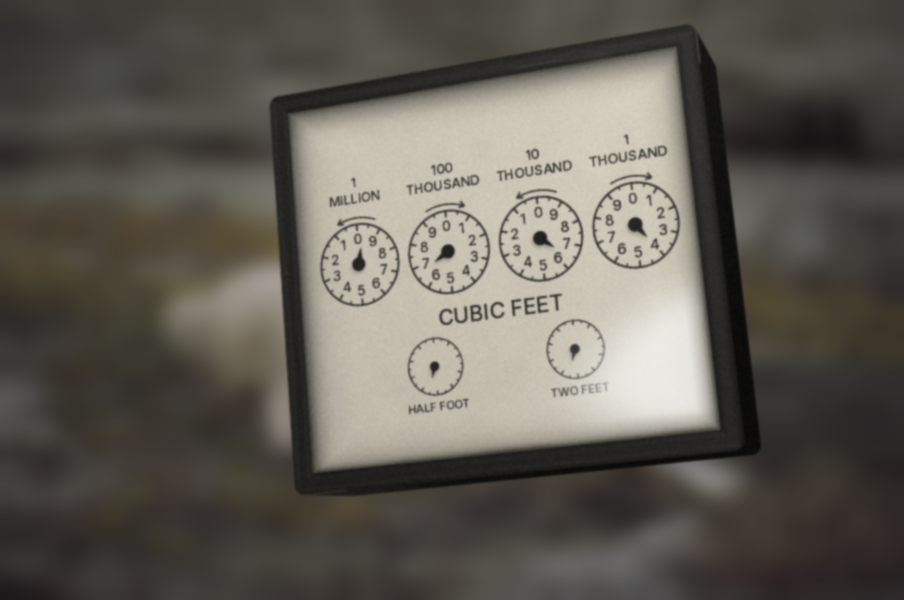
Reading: {"value": 966400, "unit": "ft³"}
